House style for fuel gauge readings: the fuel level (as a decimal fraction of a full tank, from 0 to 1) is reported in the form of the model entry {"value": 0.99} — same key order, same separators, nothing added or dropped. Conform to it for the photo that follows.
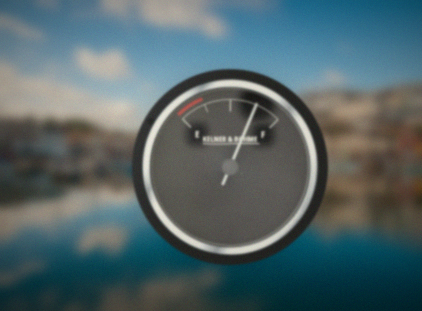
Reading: {"value": 0.75}
